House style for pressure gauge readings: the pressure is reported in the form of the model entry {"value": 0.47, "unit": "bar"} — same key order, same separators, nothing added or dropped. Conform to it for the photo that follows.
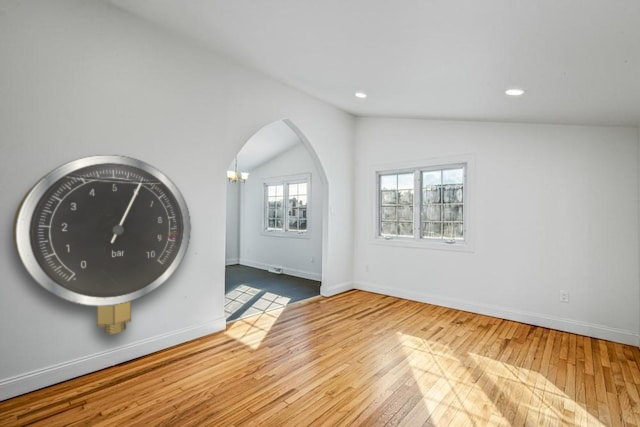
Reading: {"value": 6, "unit": "bar"}
